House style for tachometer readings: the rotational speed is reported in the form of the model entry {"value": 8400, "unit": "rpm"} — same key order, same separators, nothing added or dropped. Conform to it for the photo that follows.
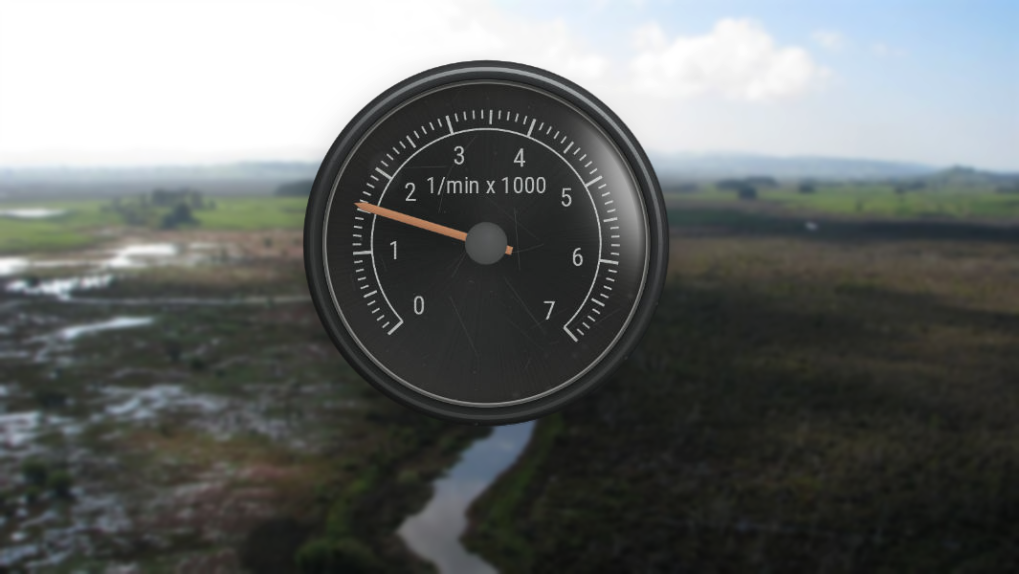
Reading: {"value": 1550, "unit": "rpm"}
